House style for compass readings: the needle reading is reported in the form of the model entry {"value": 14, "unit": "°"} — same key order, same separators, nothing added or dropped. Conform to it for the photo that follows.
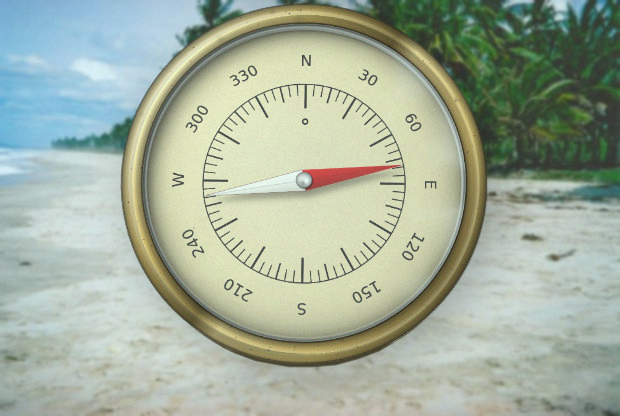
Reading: {"value": 80, "unit": "°"}
